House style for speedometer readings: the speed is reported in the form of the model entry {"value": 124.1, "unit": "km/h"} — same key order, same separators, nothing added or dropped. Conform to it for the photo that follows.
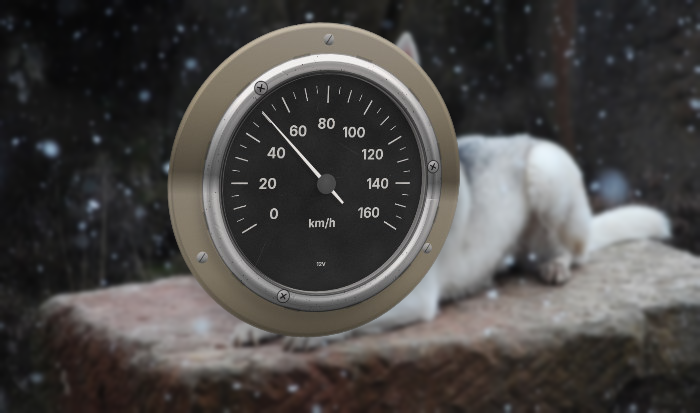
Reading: {"value": 50, "unit": "km/h"}
